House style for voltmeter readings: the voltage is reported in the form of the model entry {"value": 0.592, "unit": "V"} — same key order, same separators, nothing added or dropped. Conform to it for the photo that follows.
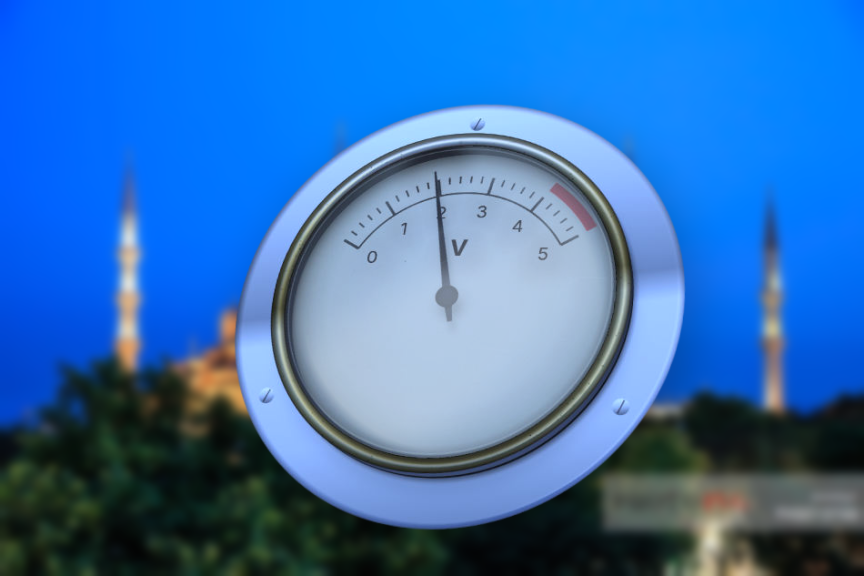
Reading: {"value": 2, "unit": "V"}
